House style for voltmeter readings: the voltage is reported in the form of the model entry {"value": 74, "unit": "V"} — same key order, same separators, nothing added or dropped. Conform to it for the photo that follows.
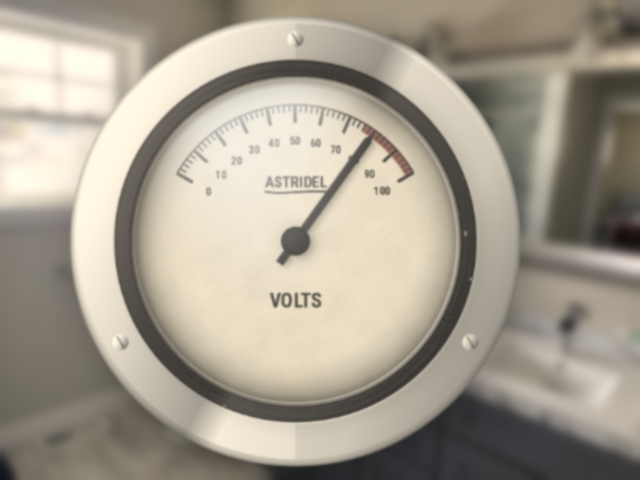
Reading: {"value": 80, "unit": "V"}
